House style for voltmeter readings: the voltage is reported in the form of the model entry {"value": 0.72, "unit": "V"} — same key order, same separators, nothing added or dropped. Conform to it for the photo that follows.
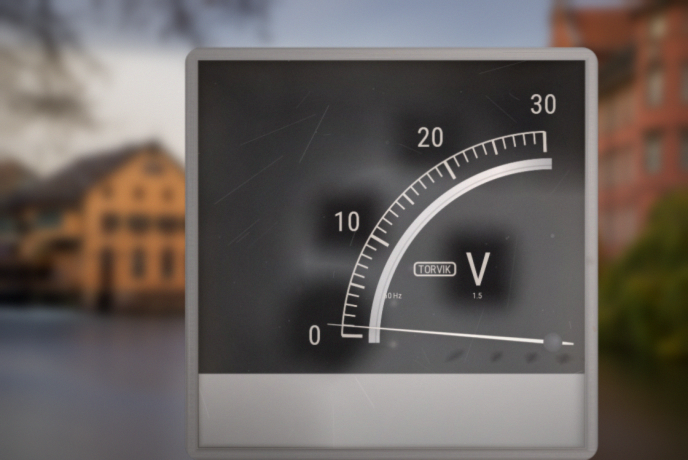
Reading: {"value": 1, "unit": "V"}
